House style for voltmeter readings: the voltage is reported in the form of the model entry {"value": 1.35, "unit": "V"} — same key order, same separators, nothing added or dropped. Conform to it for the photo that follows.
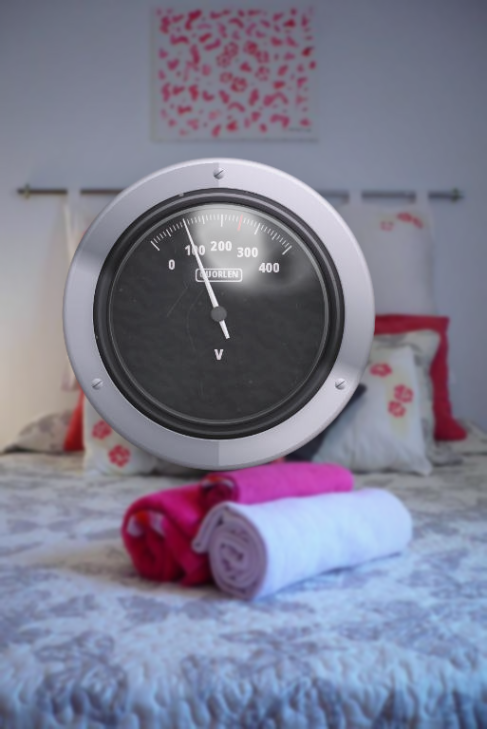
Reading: {"value": 100, "unit": "V"}
